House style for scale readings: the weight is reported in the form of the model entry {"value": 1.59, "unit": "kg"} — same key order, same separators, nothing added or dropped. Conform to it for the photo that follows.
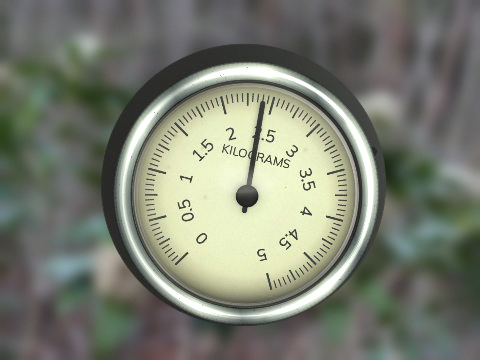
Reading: {"value": 2.4, "unit": "kg"}
